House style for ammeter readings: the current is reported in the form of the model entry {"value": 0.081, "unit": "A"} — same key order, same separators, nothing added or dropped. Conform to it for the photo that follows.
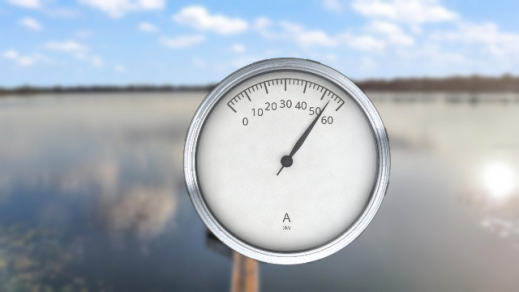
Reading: {"value": 54, "unit": "A"}
